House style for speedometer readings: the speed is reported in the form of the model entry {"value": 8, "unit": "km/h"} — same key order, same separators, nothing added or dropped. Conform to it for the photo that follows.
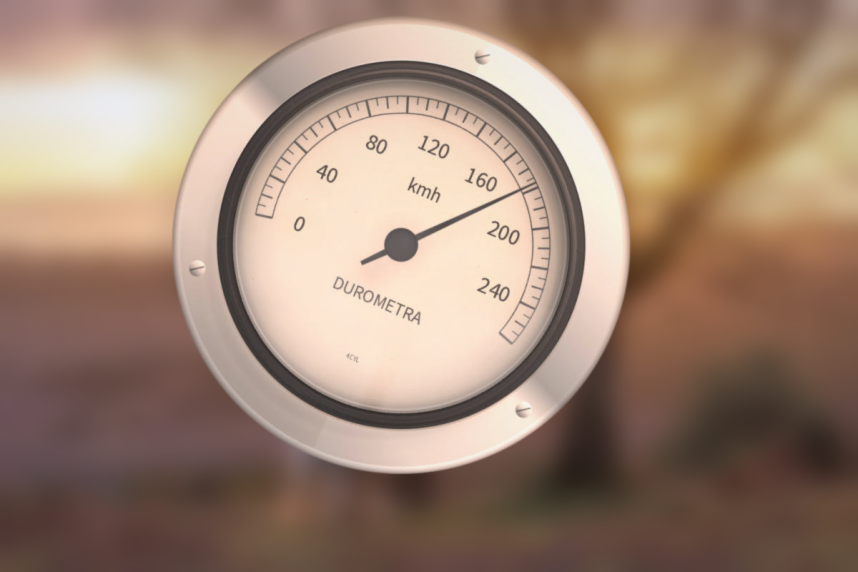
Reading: {"value": 177.5, "unit": "km/h"}
